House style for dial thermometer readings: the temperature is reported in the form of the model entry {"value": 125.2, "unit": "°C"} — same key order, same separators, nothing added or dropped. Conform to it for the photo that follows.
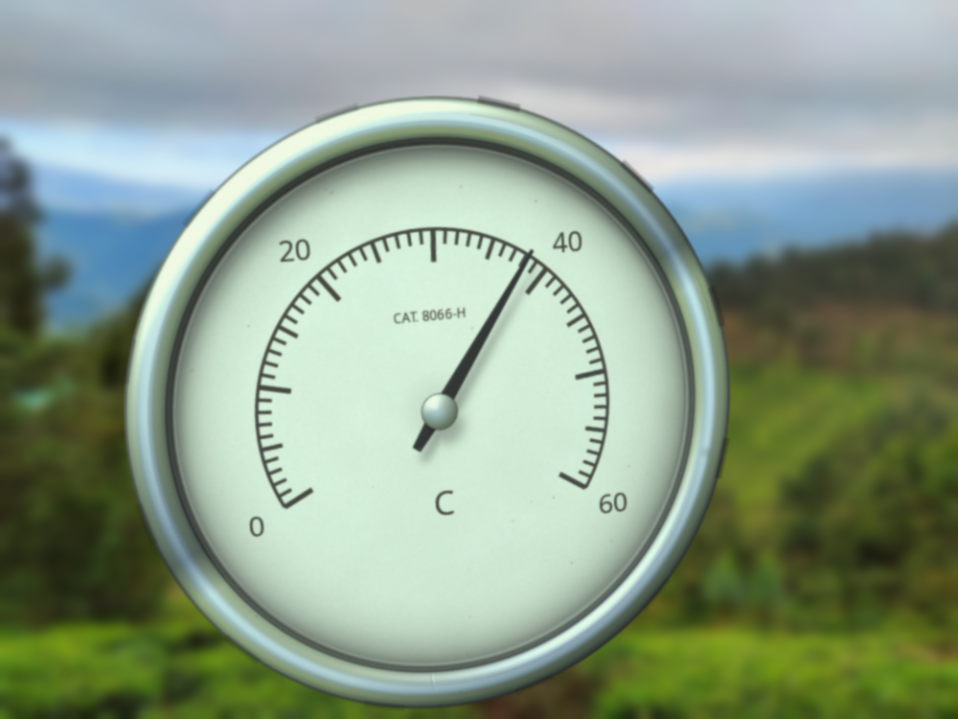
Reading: {"value": 38, "unit": "°C"}
